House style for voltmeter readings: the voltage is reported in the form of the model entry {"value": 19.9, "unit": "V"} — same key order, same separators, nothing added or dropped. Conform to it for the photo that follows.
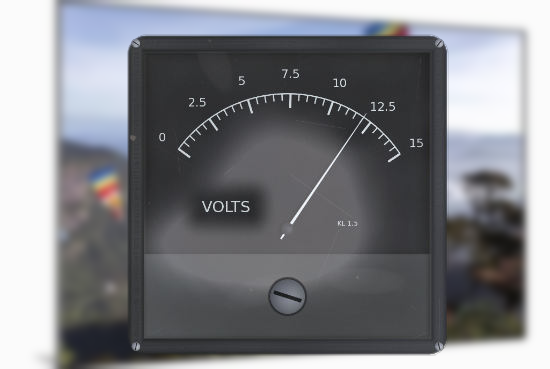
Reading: {"value": 12, "unit": "V"}
